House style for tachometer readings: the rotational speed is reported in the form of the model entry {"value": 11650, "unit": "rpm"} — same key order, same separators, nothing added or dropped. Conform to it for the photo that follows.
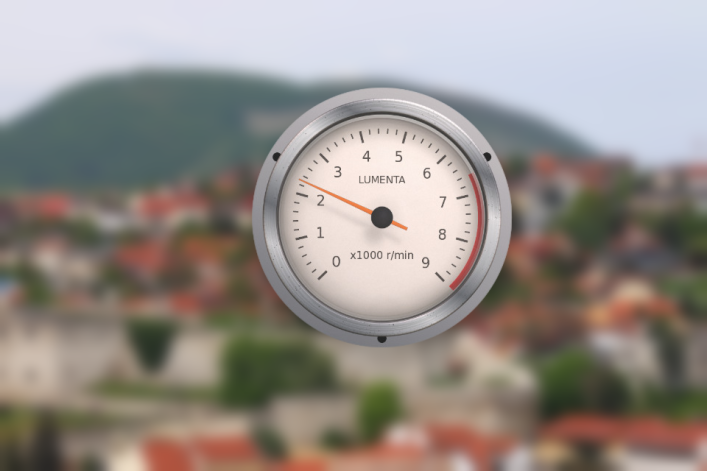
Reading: {"value": 2300, "unit": "rpm"}
